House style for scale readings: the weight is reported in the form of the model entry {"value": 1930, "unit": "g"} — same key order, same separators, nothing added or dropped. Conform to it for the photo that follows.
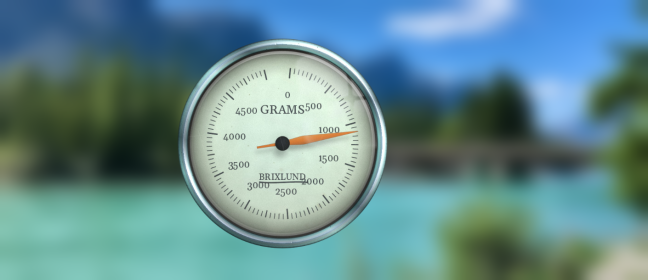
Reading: {"value": 1100, "unit": "g"}
